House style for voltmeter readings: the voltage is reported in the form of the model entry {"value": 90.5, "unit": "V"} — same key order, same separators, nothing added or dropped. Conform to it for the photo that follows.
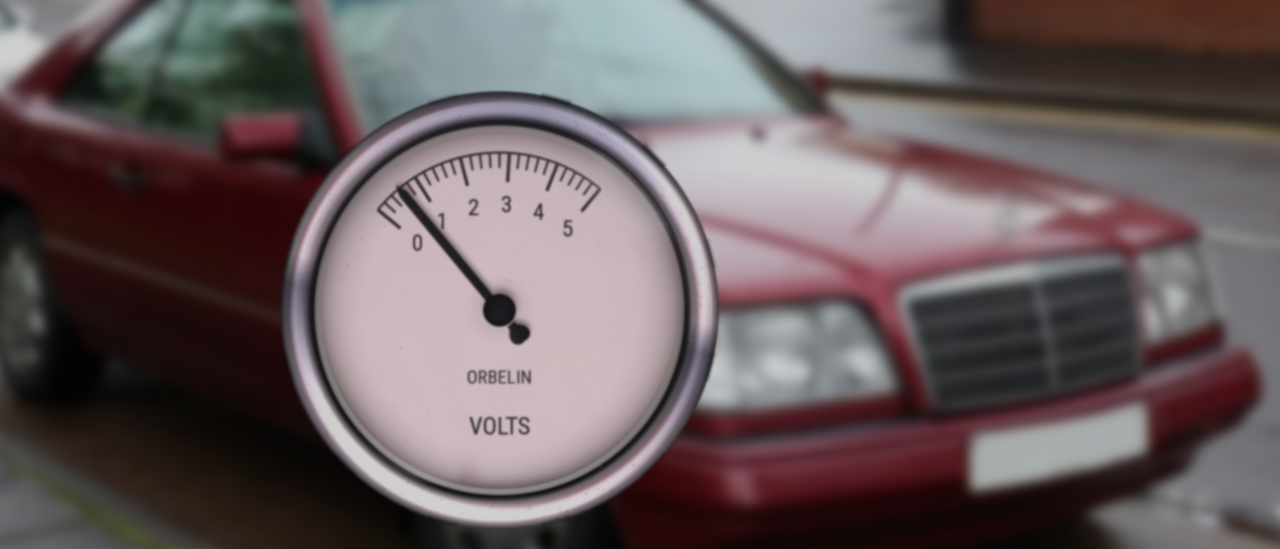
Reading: {"value": 0.6, "unit": "V"}
